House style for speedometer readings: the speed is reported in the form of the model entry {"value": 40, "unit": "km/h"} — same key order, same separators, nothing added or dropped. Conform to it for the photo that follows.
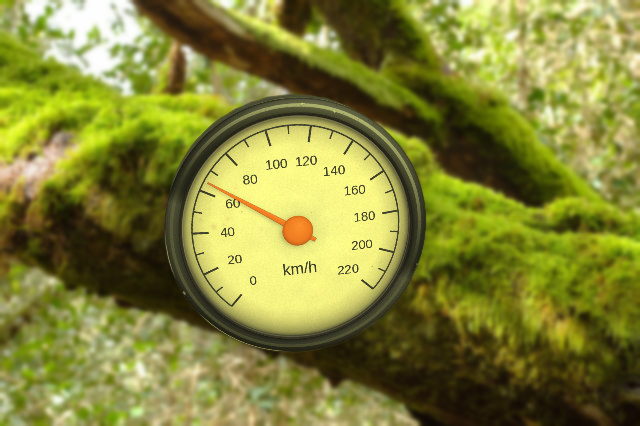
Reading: {"value": 65, "unit": "km/h"}
